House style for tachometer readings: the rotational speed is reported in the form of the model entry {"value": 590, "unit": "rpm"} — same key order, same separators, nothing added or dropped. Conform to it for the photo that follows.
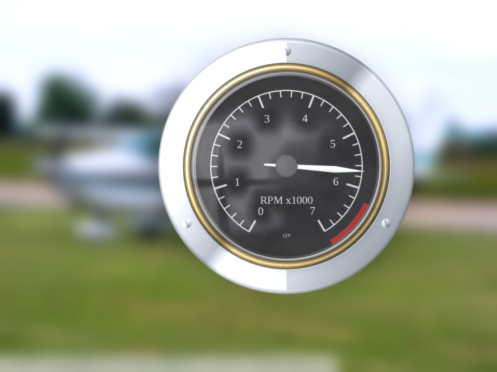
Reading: {"value": 5700, "unit": "rpm"}
